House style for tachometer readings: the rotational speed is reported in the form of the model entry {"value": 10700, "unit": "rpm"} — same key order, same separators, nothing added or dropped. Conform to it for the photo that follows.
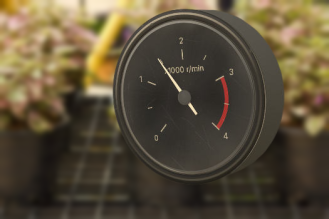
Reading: {"value": 1500, "unit": "rpm"}
